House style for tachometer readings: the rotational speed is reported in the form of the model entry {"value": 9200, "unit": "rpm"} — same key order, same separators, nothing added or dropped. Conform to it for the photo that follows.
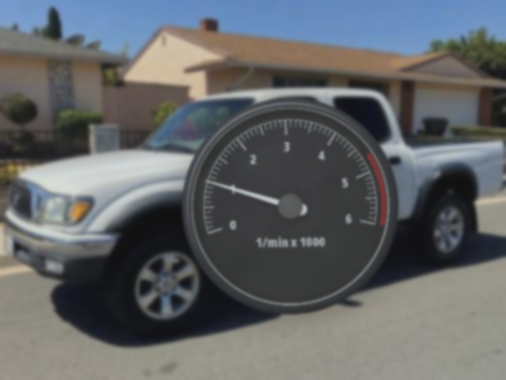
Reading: {"value": 1000, "unit": "rpm"}
